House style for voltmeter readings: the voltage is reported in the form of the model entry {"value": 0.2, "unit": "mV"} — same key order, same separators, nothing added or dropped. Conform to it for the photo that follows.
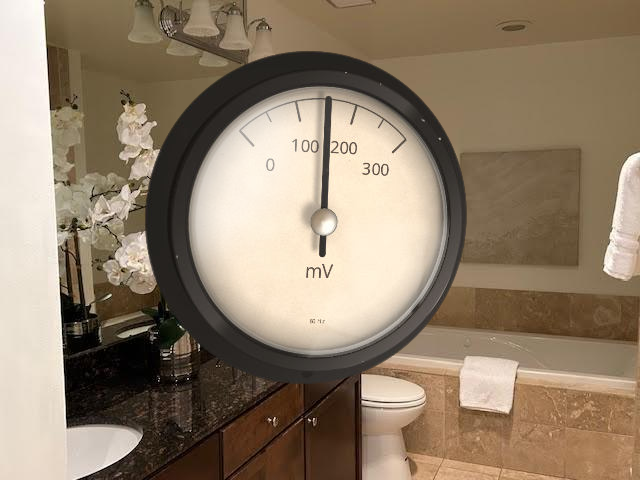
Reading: {"value": 150, "unit": "mV"}
